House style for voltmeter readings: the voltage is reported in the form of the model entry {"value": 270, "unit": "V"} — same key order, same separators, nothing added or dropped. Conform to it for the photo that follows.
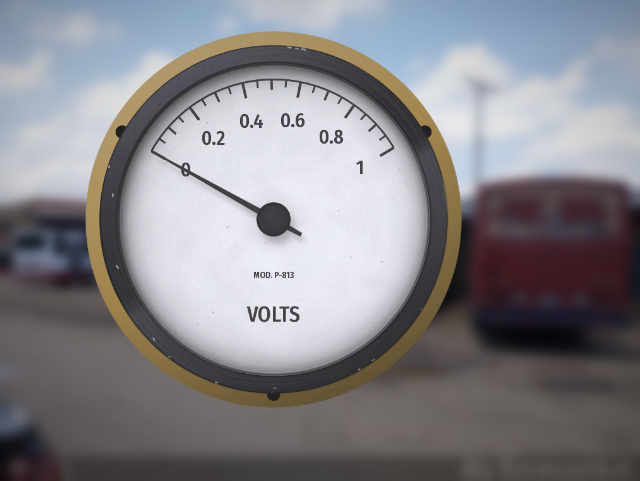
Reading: {"value": 0, "unit": "V"}
